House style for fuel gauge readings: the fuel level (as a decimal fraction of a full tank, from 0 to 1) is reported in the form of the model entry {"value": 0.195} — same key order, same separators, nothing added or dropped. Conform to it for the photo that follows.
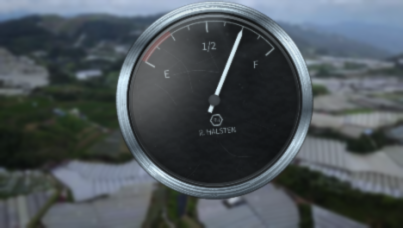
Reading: {"value": 0.75}
